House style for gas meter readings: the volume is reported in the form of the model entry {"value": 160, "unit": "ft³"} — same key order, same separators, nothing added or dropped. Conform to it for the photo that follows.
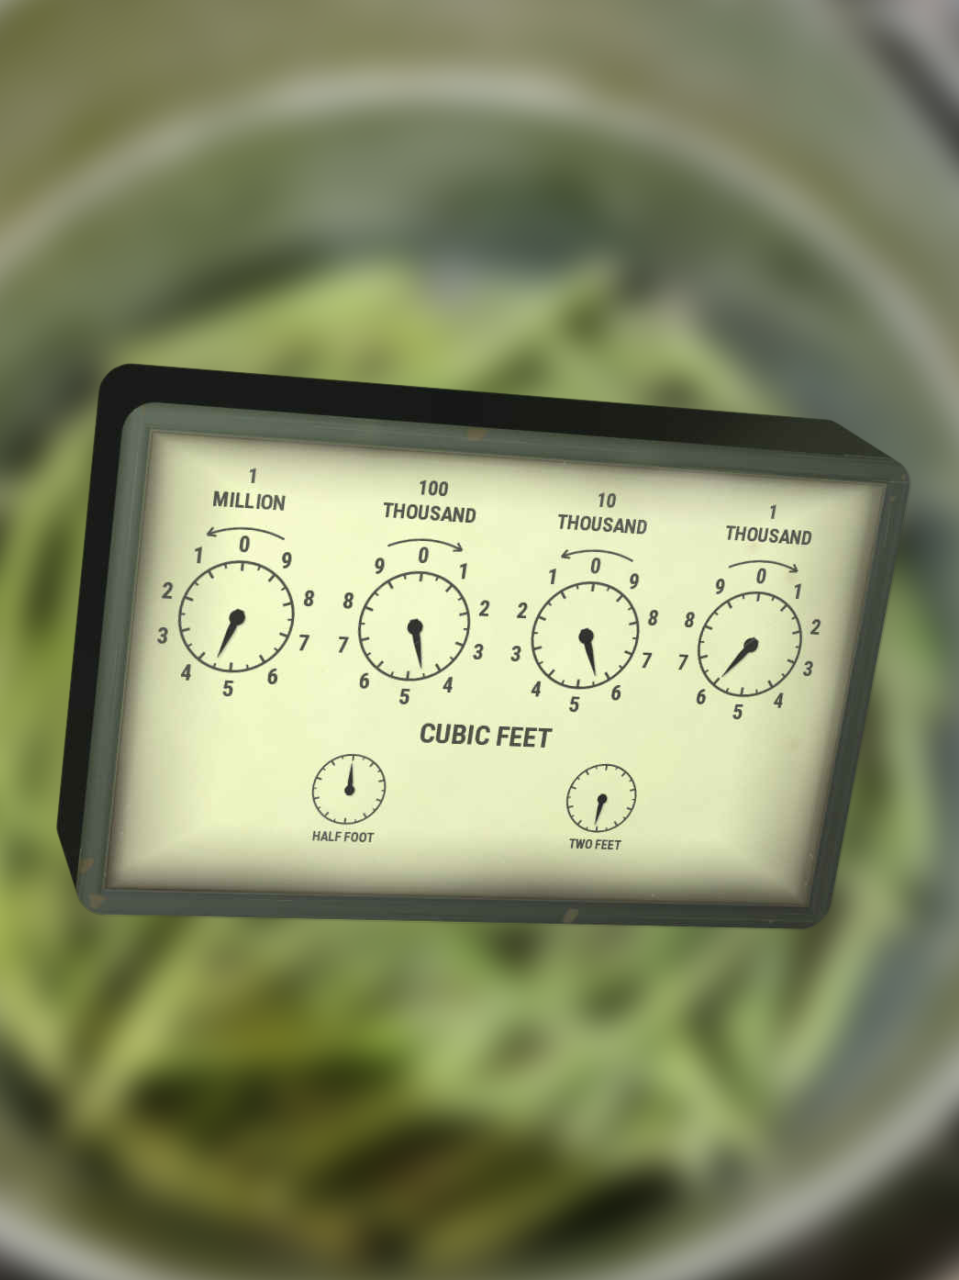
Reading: {"value": 445600, "unit": "ft³"}
